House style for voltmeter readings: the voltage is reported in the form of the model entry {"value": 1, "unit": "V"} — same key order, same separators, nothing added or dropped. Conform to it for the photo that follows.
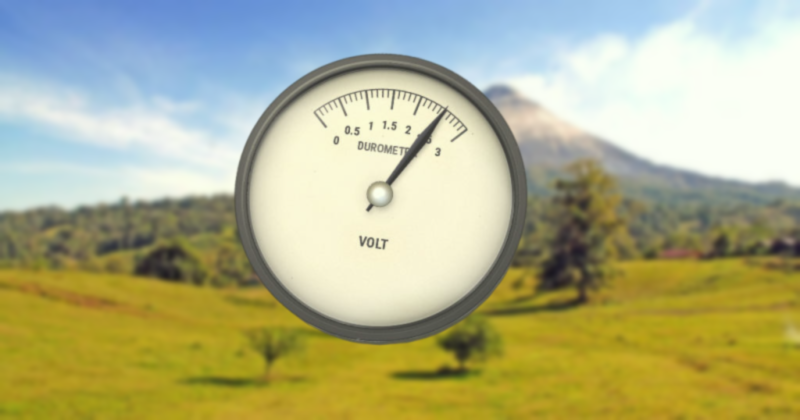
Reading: {"value": 2.5, "unit": "V"}
